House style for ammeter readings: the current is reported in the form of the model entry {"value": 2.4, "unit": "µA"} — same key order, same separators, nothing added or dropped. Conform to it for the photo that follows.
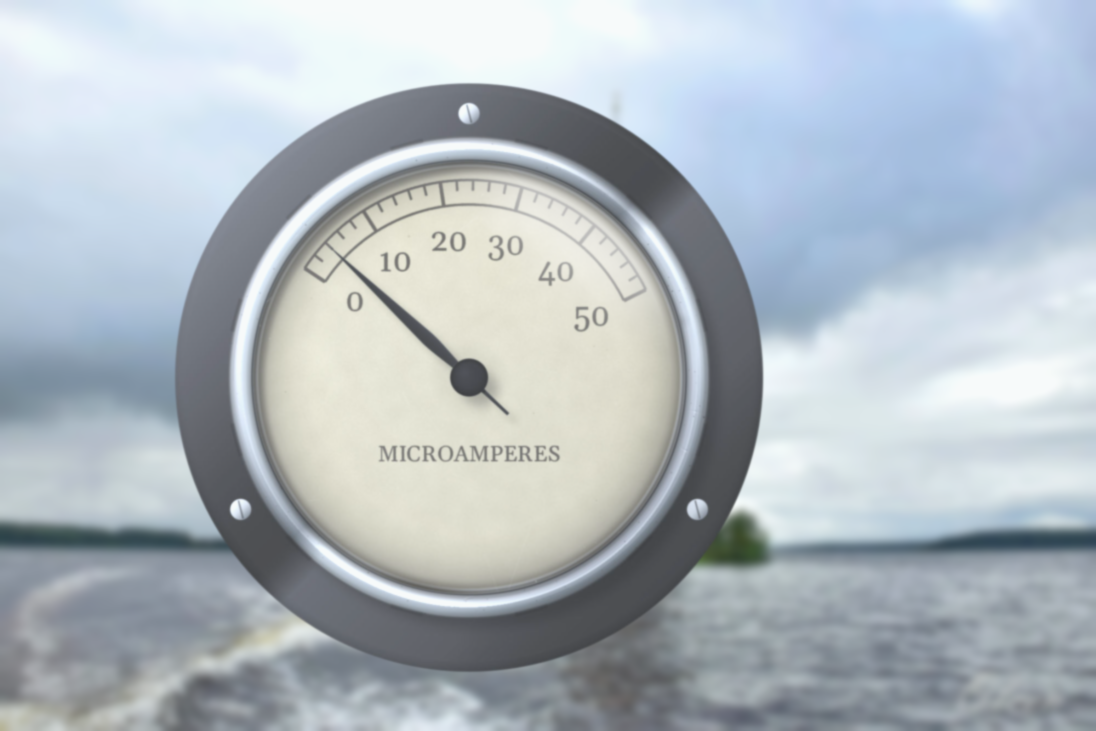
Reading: {"value": 4, "unit": "µA"}
